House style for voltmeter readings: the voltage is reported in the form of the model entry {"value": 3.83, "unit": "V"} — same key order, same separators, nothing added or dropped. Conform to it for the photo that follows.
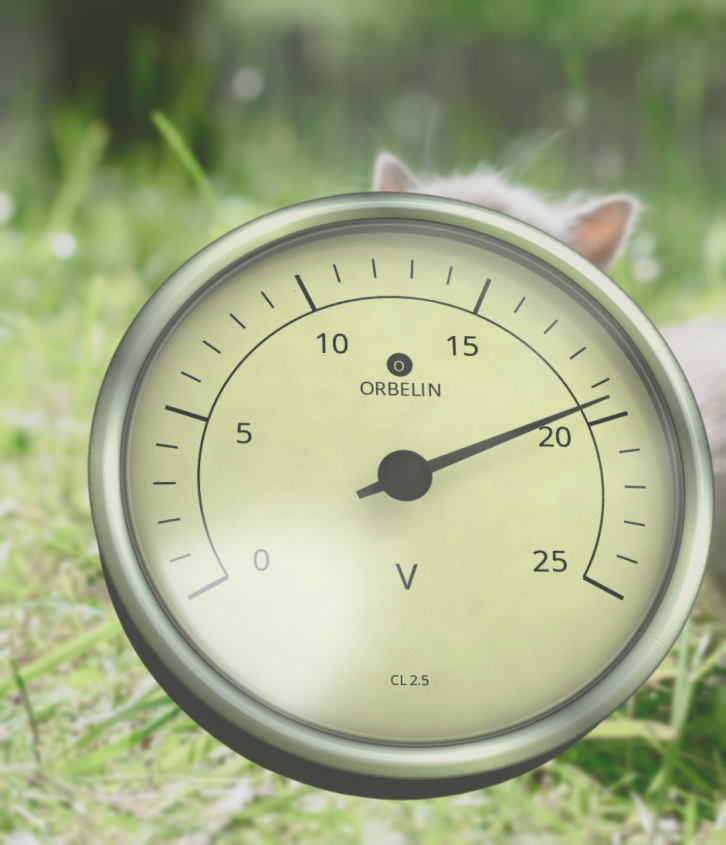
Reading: {"value": 19.5, "unit": "V"}
